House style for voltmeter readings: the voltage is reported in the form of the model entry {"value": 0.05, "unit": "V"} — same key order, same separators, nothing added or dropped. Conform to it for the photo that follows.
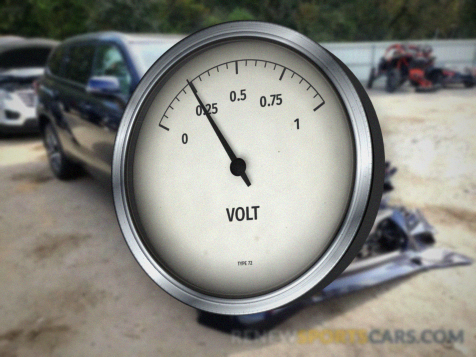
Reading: {"value": 0.25, "unit": "V"}
